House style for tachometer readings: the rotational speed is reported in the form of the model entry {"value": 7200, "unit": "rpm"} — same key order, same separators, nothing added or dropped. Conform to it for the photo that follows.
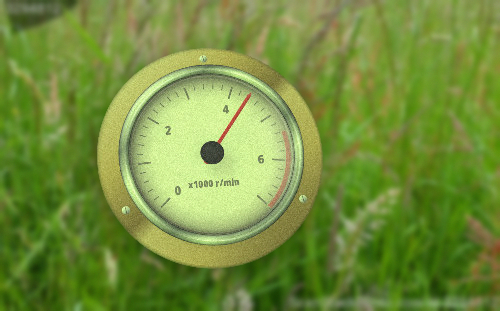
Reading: {"value": 4400, "unit": "rpm"}
